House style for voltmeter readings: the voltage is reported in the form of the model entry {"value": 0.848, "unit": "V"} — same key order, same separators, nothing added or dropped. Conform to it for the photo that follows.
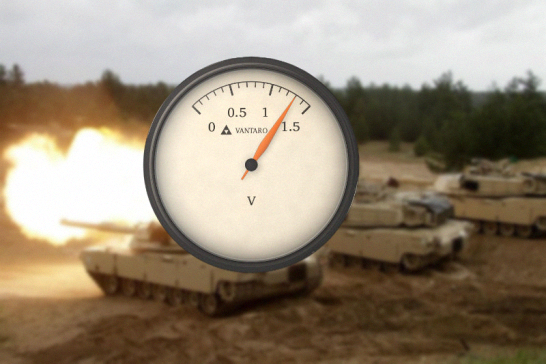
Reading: {"value": 1.3, "unit": "V"}
